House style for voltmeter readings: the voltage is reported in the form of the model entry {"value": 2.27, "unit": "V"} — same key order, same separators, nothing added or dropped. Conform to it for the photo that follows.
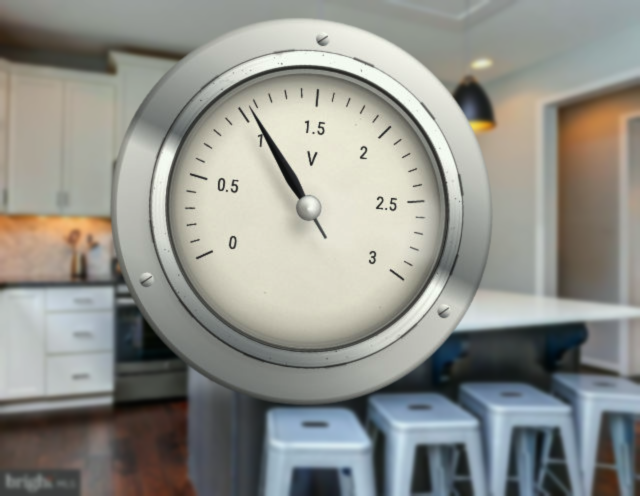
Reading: {"value": 1.05, "unit": "V"}
